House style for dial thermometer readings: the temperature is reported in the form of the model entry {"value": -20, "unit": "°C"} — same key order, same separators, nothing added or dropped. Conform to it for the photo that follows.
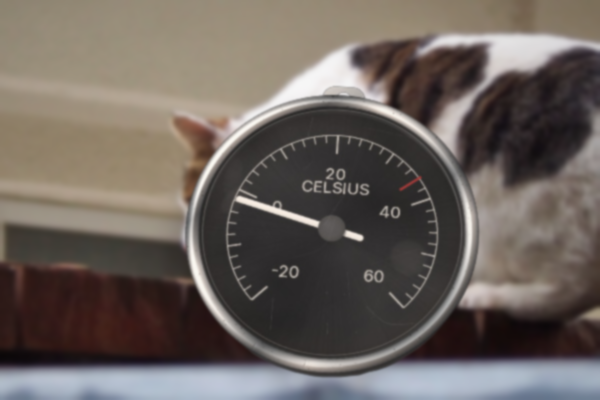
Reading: {"value": -2, "unit": "°C"}
